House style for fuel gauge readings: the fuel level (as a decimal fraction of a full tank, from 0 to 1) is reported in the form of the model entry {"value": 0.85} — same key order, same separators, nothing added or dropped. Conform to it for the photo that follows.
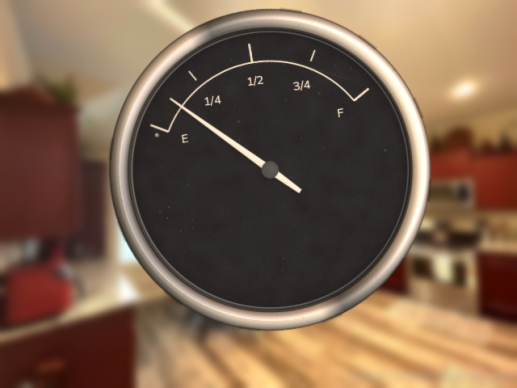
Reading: {"value": 0.125}
